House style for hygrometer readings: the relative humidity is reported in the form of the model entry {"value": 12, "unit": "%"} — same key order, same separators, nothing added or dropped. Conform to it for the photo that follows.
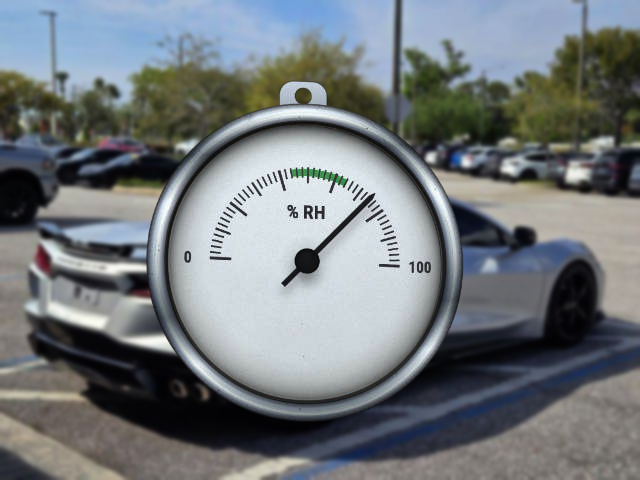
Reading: {"value": 74, "unit": "%"}
